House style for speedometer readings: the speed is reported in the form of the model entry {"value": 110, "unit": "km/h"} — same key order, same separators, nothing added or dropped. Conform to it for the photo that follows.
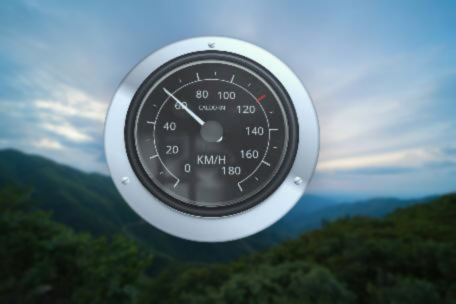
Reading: {"value": 60, "unit": "km/h"}
